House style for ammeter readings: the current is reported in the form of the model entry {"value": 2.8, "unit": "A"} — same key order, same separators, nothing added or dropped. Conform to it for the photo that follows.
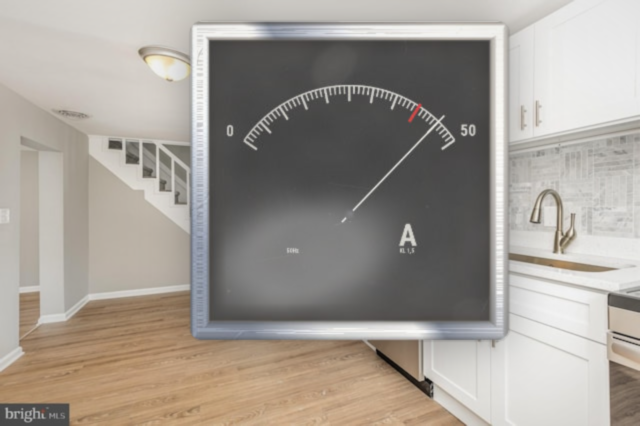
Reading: {"value": 45, "unit": "A"}
